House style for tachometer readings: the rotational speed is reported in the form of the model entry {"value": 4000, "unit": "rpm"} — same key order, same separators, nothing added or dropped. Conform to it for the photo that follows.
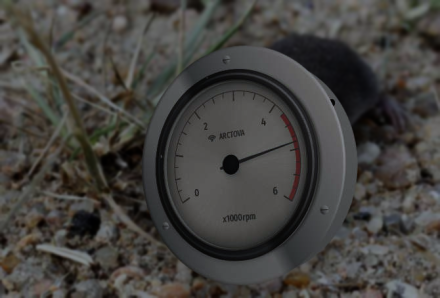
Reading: {"value": 4875, "unit": "rpm"}
